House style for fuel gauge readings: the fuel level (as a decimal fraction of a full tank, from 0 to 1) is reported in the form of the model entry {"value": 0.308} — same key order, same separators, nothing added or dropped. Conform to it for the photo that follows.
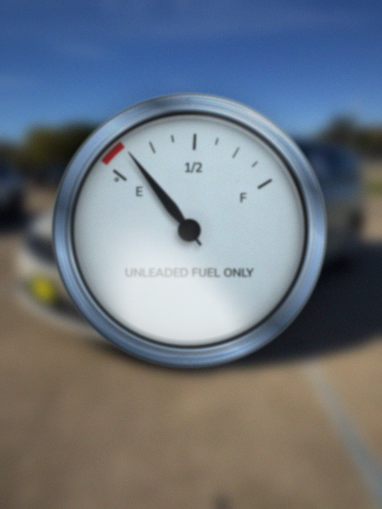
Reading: {"value": 0.125}
